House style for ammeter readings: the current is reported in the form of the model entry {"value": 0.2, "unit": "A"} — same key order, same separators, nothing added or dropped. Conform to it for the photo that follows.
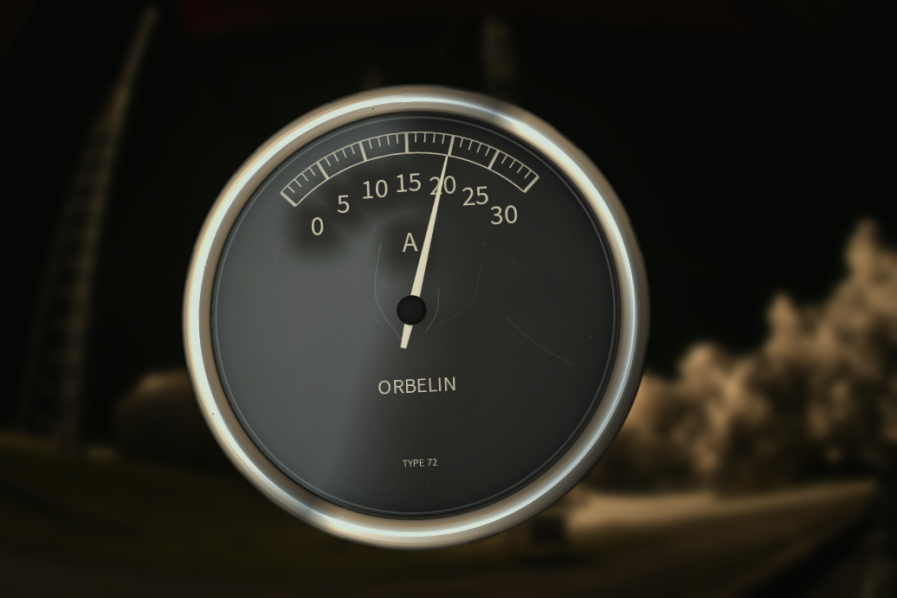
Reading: {"value": 20, "unit": "A"}
